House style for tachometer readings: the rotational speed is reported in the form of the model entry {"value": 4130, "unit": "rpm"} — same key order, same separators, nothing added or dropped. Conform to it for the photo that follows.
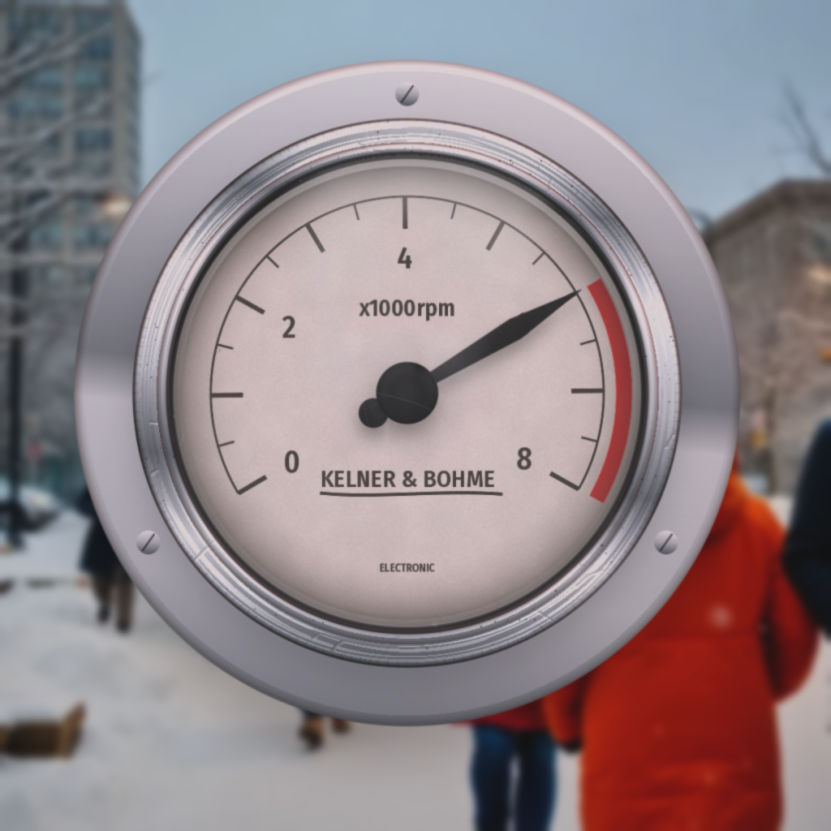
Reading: {"value": 6000, "unit": "rpm"}
